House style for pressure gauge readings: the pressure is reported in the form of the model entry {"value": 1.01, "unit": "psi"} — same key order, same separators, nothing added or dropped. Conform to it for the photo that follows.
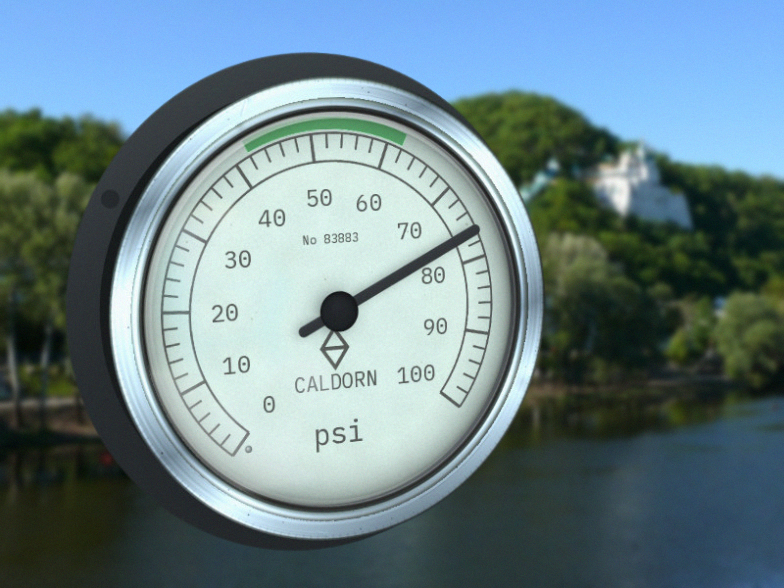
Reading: {"value": 76, "unit": "psi"}
